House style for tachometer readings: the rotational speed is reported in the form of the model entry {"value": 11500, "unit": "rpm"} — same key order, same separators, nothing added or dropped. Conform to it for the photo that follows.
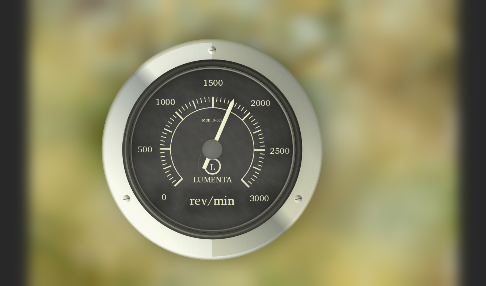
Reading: {"value": 1750, "unit": "rpm"}
